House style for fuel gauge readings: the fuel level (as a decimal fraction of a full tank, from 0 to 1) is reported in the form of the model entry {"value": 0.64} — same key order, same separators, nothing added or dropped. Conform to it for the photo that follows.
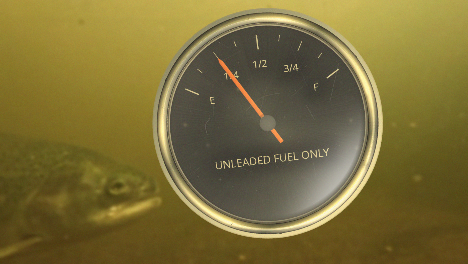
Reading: {"value": 0.25}
